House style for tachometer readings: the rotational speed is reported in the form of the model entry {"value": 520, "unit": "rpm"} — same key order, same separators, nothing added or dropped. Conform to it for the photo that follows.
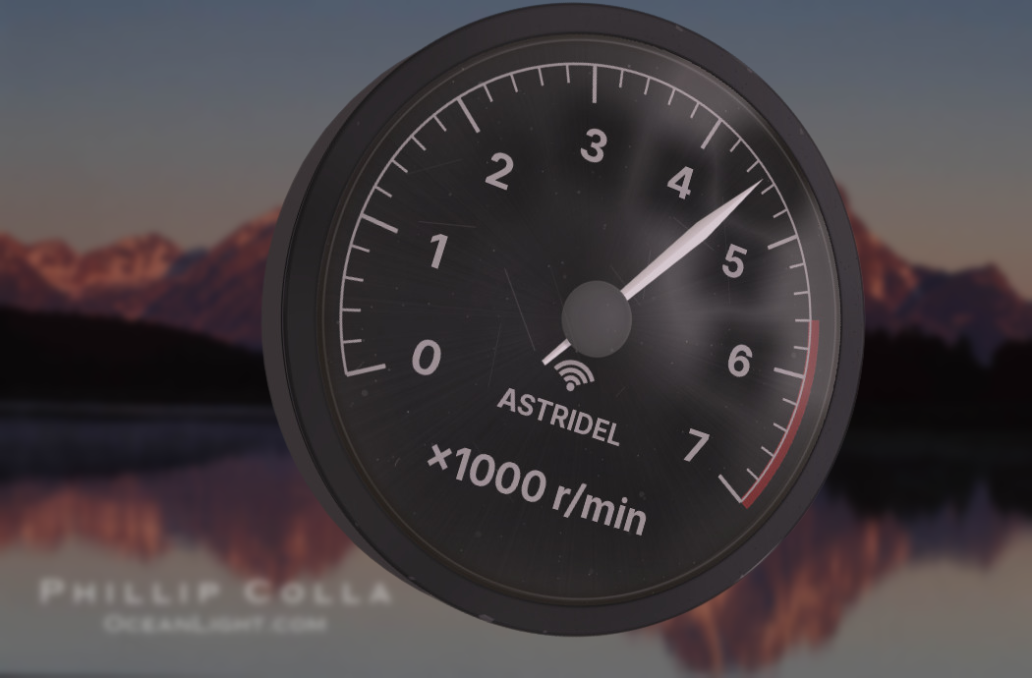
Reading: {"value": 4500, "unit": "rpm"}
